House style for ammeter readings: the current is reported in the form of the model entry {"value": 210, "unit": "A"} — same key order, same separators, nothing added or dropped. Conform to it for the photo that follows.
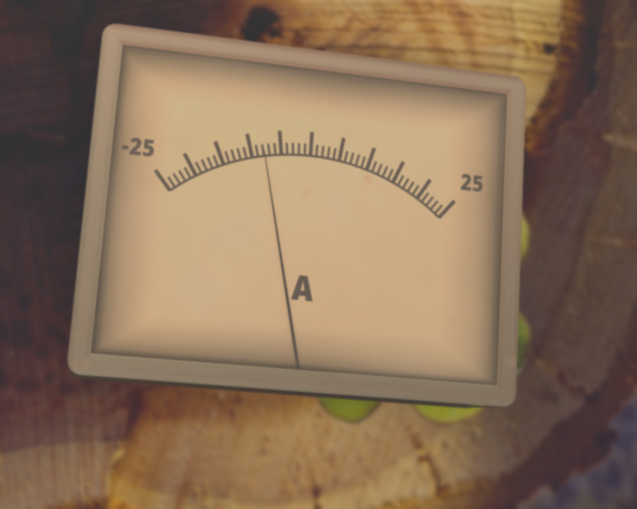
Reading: {"value": -8, "unit": "A"}
